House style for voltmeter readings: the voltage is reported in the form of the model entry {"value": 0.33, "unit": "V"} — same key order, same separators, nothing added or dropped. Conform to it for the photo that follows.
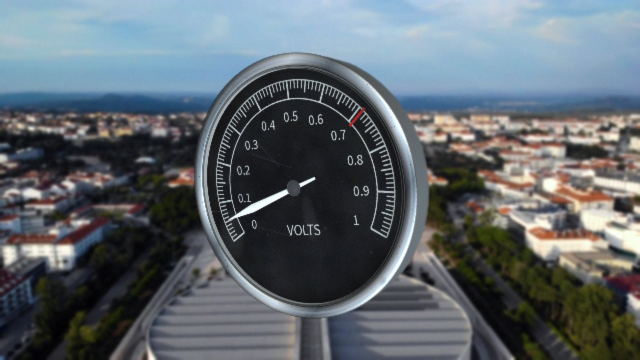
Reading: {"value": 0.05, "unit": "V"}
